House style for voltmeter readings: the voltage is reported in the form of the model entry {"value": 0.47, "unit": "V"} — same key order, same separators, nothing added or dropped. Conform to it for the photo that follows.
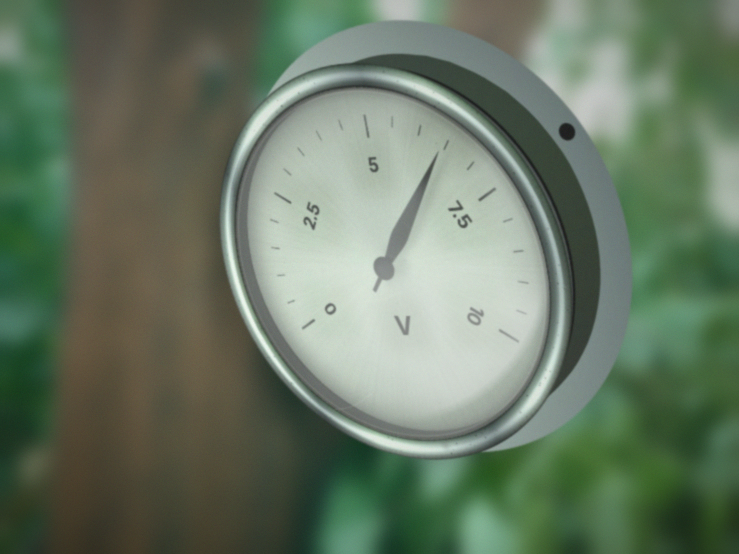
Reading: {"value": 6.5, "unit": "V"}
